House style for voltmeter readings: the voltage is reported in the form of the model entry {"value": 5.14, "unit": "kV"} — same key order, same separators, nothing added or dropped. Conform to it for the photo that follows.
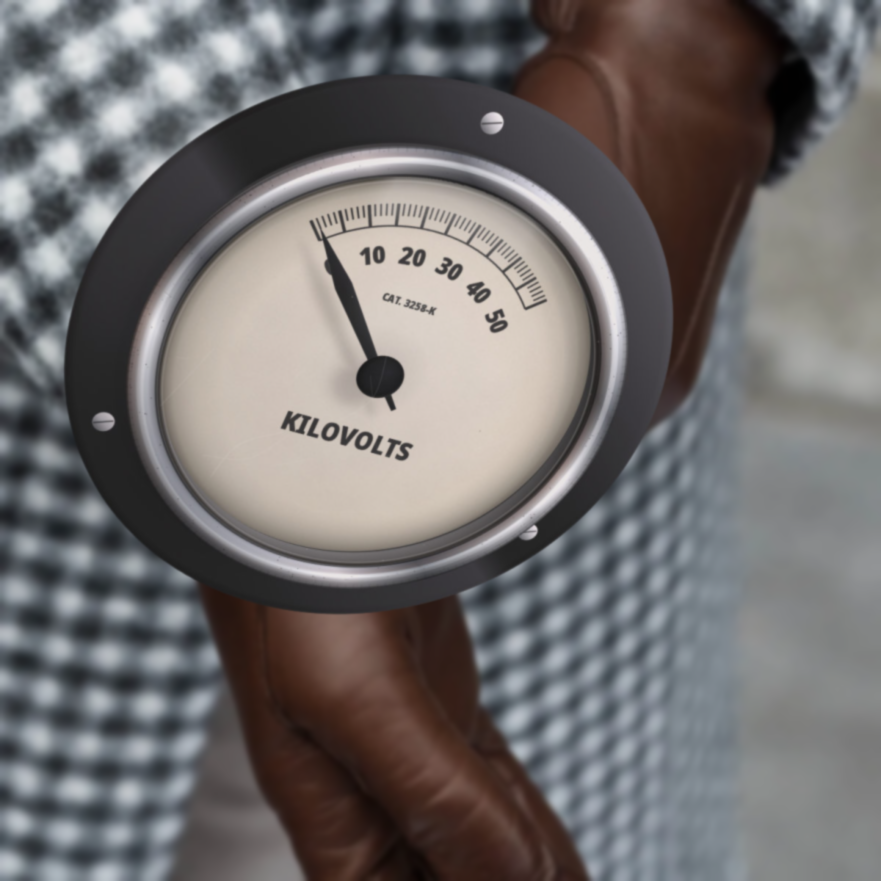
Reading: {"value": 1, "unit": "kV"}
